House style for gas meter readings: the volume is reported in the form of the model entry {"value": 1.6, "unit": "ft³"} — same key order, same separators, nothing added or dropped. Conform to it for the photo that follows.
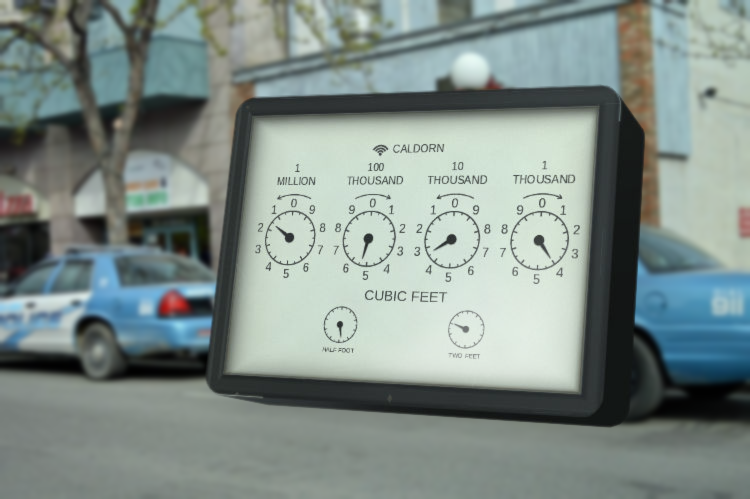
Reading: {"value": 153400, "unit": "ft³"}
